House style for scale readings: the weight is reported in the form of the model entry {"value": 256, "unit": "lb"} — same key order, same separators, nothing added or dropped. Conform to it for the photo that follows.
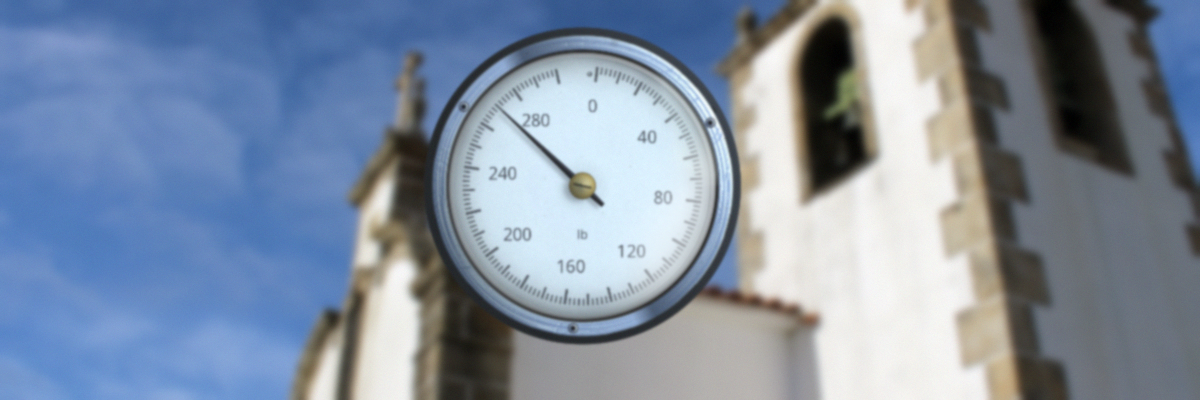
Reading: {"value": 270, "unit": "lb"}
